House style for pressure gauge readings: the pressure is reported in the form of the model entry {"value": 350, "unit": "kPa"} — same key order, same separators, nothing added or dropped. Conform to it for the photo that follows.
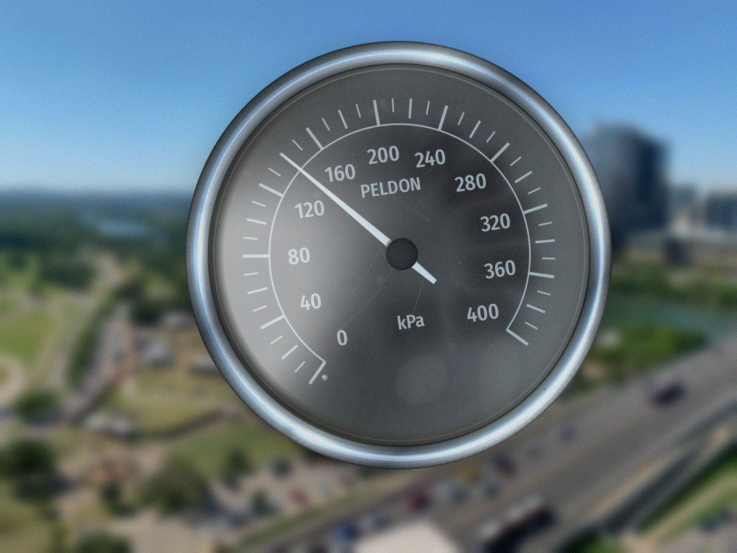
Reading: {"value": 140, "unit": "kPa"}
